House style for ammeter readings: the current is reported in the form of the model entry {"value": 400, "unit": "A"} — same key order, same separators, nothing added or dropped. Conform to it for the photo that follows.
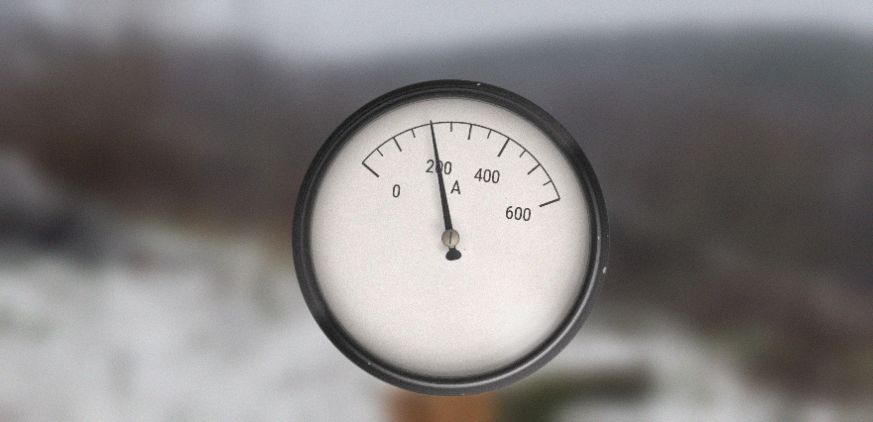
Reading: {"value": 200, "unit": "A"}
